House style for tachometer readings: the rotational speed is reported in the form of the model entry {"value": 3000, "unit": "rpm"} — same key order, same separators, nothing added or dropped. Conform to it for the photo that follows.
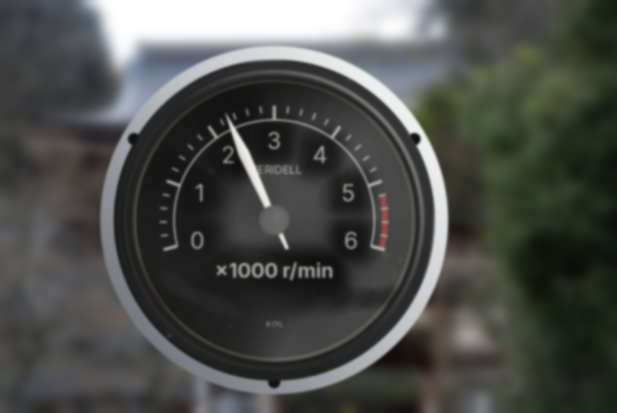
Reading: {"value": 2300, "unit": "rpm"}
